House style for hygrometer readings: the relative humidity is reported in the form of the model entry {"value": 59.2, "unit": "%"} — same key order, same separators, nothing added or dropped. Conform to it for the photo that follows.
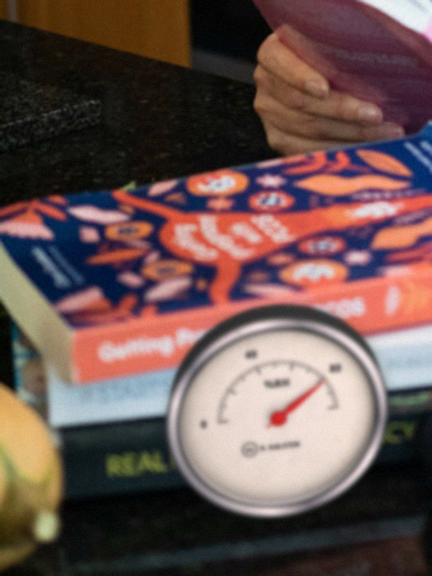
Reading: {"value": 80, "unit": "%"}
